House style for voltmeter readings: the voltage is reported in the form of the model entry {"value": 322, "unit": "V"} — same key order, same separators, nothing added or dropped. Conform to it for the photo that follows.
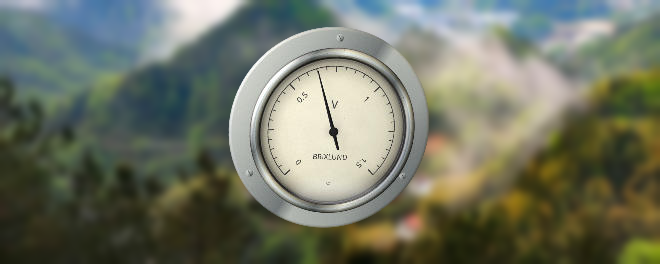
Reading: {"value": 0.65, "unit": "V"}
